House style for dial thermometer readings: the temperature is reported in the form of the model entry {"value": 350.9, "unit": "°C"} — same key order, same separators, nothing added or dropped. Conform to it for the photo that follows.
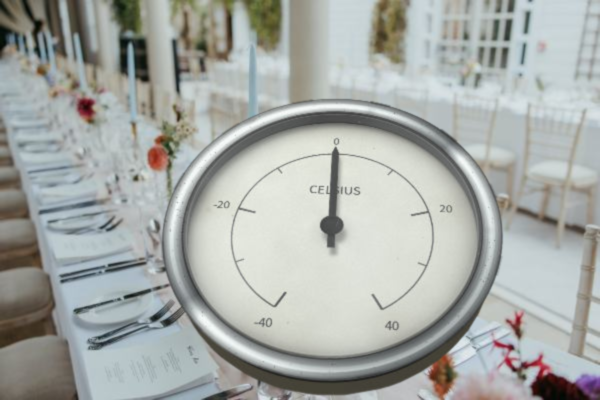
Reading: {"value": 0, "unit": "°C"}
